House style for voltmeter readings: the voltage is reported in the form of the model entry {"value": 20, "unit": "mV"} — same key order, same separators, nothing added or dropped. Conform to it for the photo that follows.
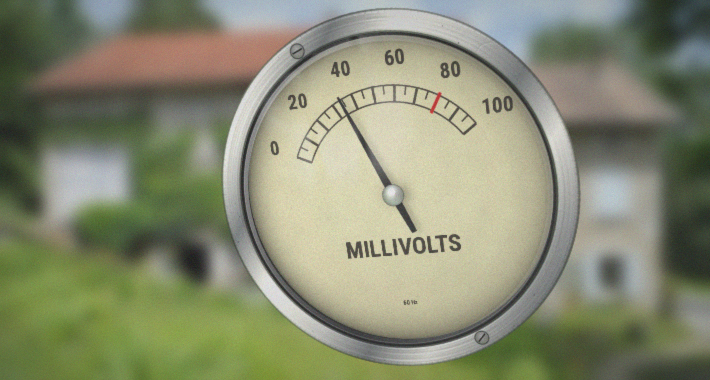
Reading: {"value": 35, "unit": "mV"}
